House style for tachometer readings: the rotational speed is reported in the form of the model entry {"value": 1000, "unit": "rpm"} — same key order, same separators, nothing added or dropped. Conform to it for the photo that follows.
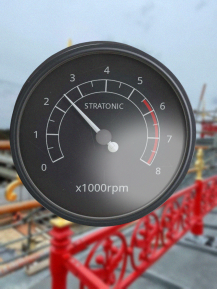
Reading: {"value": 2500, "unit": "rpm"}
